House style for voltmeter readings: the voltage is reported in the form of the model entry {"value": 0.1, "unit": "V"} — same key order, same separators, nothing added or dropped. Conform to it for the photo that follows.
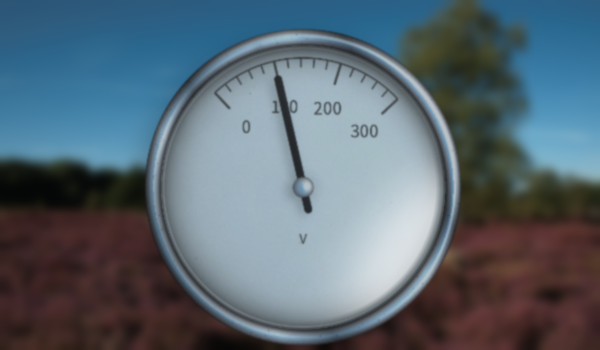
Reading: {"value": 100, "unit": "V"}
